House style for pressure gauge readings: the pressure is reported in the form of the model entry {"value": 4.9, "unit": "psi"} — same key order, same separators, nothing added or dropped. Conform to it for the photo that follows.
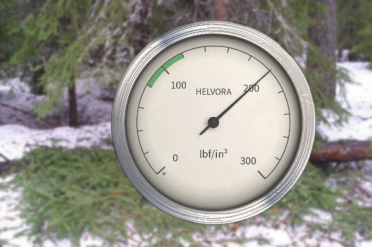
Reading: {"value": 200, "unit": "psi"}
